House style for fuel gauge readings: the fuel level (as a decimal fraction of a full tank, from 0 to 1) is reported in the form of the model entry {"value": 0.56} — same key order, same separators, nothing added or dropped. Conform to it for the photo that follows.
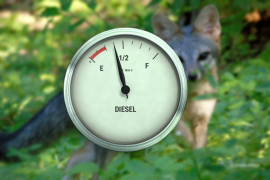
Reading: {"value": 0.375}
